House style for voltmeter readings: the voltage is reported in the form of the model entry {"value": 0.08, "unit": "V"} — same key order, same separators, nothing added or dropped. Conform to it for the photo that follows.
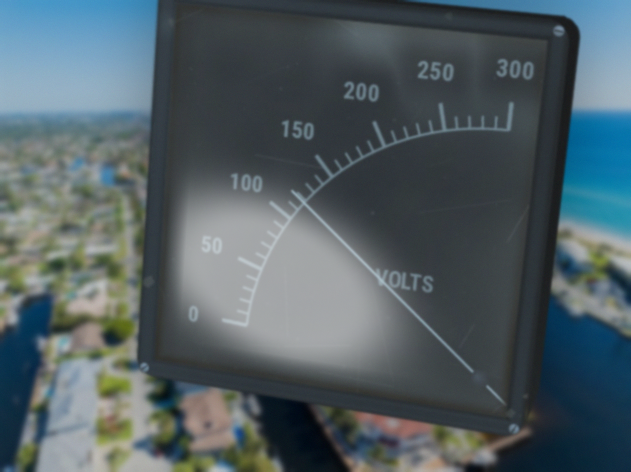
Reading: {"value": 120, "unit": "V"}
